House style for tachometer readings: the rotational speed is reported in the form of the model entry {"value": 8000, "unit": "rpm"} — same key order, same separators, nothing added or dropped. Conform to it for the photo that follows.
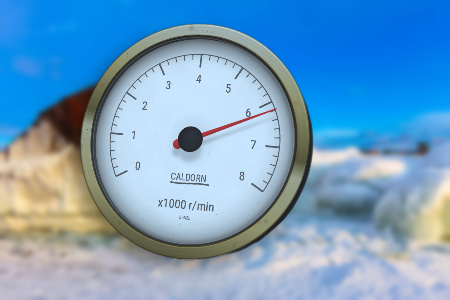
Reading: {"value": 6200, "unit": "rpm"}
